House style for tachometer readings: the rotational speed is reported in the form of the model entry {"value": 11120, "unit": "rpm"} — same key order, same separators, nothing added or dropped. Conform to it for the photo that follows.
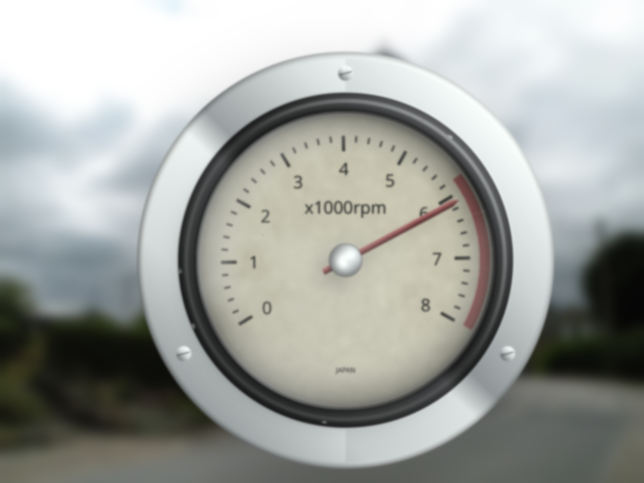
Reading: {"value": 6100, "unit": "rpm"}
